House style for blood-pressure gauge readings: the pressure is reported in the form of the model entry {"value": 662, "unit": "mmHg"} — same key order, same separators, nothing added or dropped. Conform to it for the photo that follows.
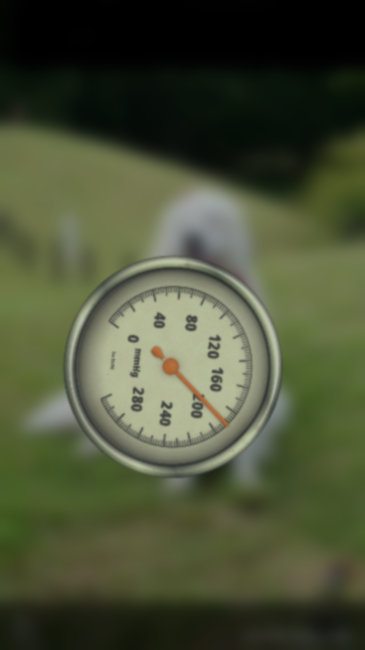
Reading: {"value": 190, "unit": "mmHg"}
